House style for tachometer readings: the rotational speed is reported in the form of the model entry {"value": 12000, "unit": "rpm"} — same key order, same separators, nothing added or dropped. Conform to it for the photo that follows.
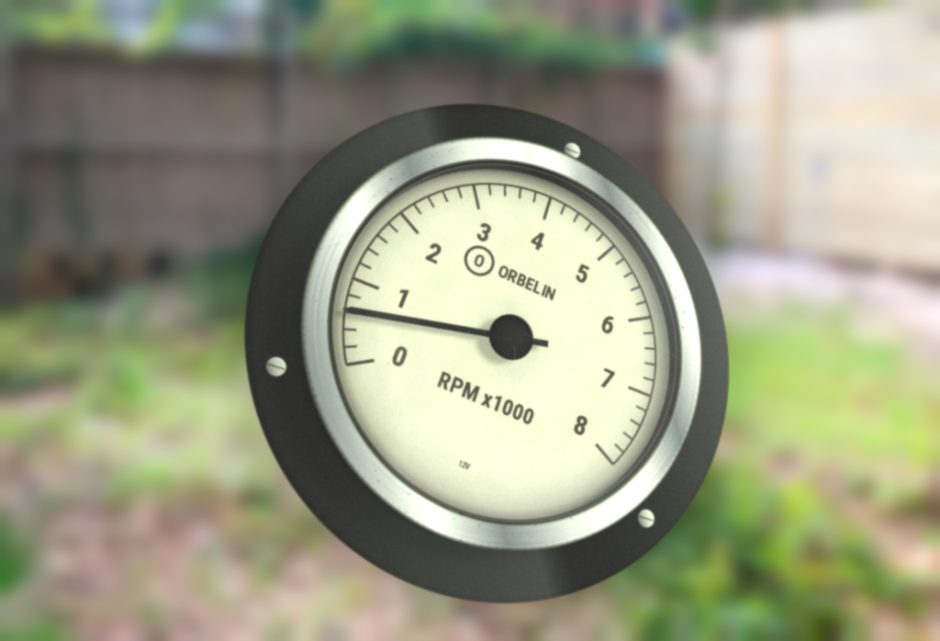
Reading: {"value": 600, "unit": "rpm"}
